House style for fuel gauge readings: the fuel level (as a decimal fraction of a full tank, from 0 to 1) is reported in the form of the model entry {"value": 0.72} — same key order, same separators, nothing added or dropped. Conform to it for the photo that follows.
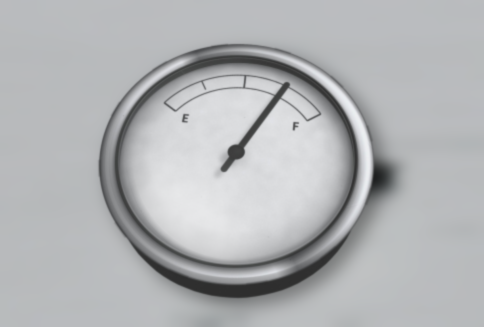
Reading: {"value": 0.75}
